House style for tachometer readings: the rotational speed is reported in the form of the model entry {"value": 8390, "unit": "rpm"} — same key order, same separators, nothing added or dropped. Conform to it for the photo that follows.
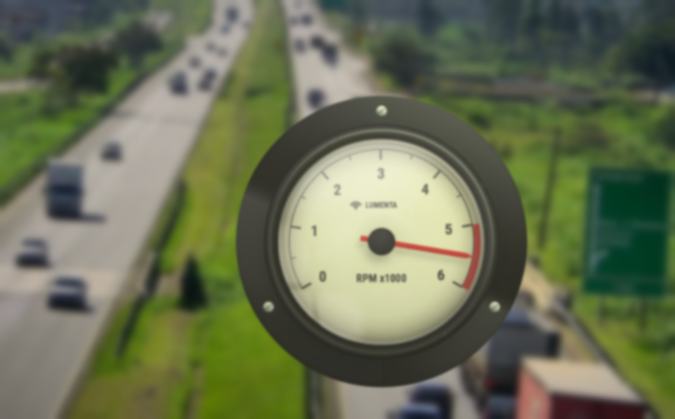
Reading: {"value": 5500, "unit": "rpm"}
